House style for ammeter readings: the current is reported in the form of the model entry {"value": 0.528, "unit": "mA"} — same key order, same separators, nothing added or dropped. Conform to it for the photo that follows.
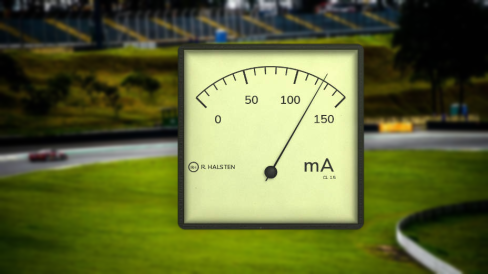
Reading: {"value": 125, "unit": "mA"}
